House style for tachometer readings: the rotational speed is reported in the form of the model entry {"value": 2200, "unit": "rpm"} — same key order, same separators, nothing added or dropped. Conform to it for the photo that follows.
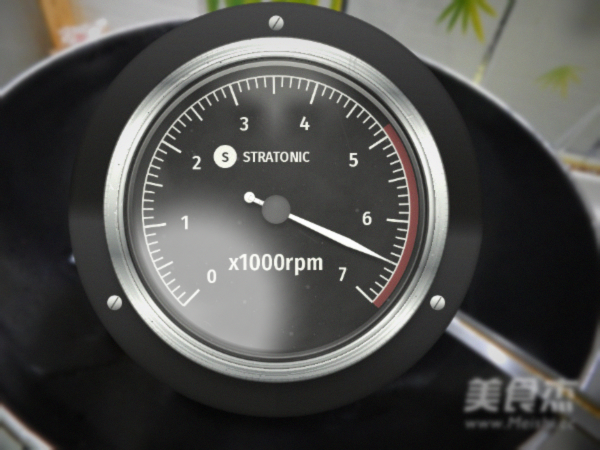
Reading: {"value": 6500, "unit": "rpm"}
